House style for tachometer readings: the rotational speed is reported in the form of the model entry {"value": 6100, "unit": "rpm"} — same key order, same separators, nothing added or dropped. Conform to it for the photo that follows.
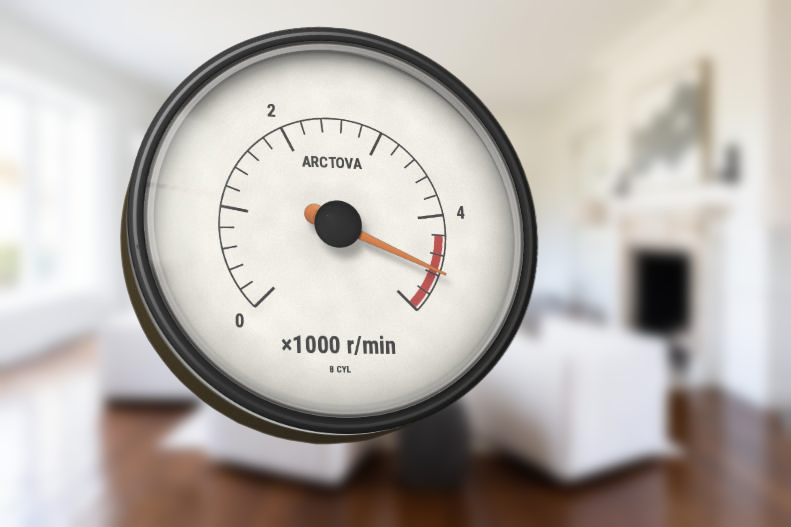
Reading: {"value": 4600, "unit": "rpm"}
